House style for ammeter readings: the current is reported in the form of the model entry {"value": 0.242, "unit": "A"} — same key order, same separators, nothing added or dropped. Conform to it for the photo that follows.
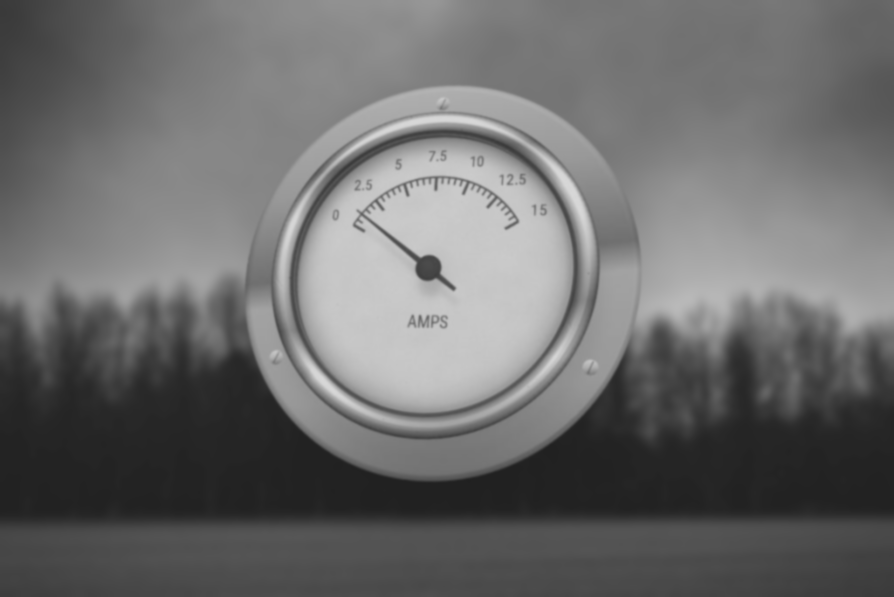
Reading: {"value": 1, "unit": "A"}
